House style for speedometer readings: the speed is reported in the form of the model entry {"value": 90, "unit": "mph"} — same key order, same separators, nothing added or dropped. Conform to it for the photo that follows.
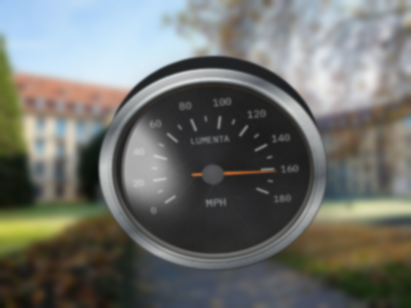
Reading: {"value": 160, "unit": "mph"}
